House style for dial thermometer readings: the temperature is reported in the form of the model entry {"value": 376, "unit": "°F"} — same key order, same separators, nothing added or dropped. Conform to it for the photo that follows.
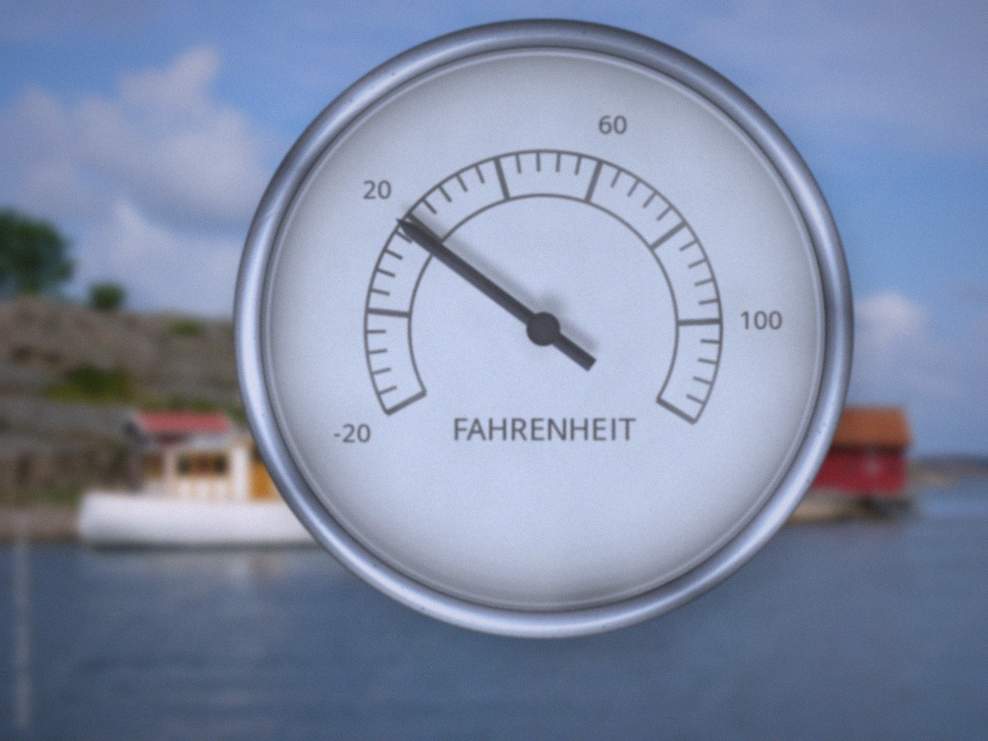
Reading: {"value": 18, "unit": "°F"}
